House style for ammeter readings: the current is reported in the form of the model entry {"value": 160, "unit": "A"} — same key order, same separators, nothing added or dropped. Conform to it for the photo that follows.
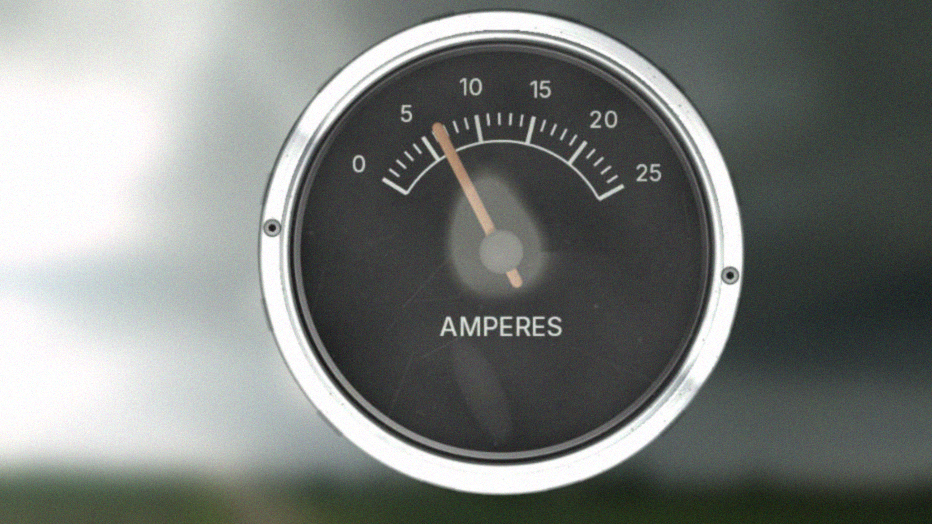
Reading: {"value": 6.5, "unit": "A"}
